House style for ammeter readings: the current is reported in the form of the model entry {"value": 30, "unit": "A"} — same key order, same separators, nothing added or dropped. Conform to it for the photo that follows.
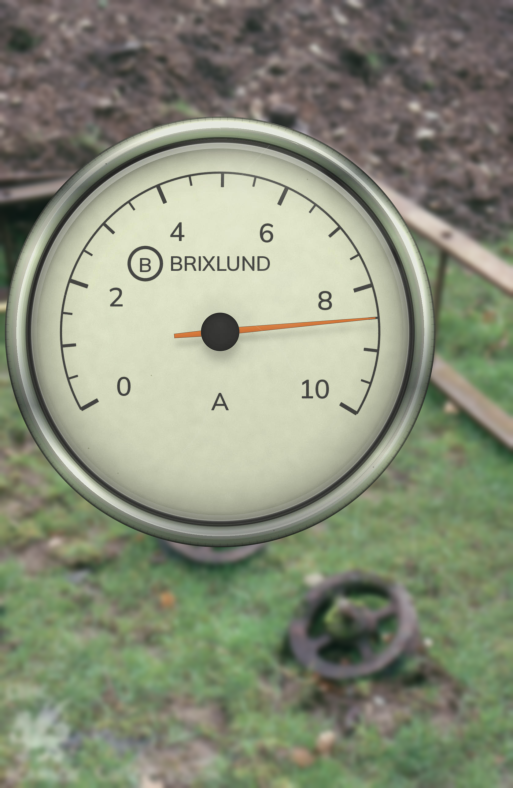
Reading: {"value": 8.5, "unit": "A"}
